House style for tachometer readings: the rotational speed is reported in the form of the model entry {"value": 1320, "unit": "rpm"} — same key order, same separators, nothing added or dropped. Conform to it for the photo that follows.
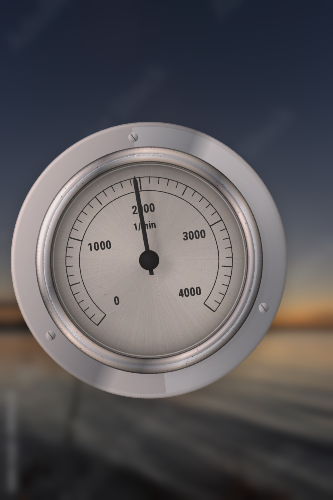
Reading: {"value": 1950, "unit": "rpm"}
